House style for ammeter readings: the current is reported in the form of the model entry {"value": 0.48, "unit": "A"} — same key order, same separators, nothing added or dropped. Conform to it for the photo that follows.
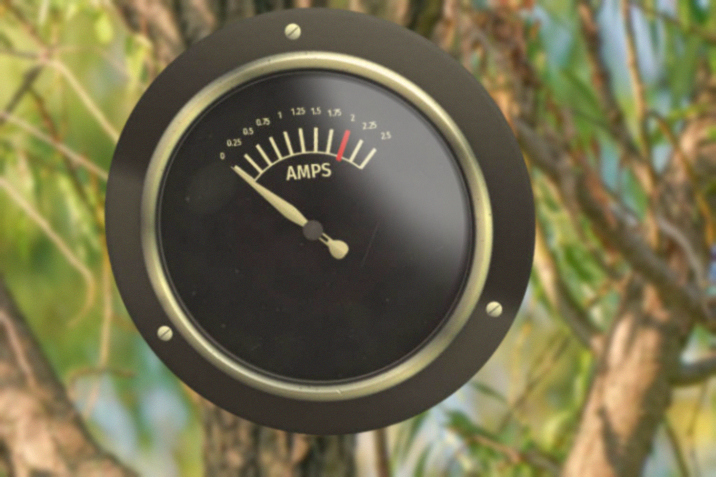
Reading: {"value": 0, "unit": "A"}
